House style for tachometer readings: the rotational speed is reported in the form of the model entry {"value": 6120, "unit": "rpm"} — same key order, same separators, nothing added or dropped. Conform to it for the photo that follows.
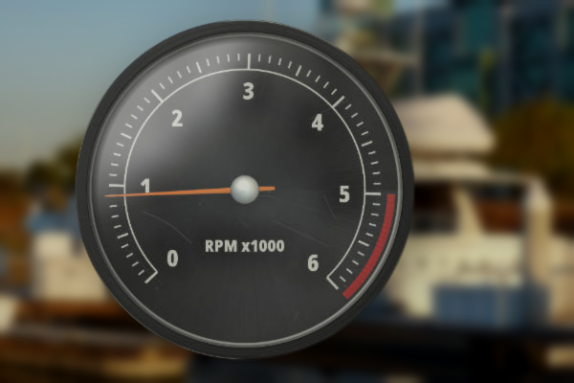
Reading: {"value": 900, "unit": "rpm"}
